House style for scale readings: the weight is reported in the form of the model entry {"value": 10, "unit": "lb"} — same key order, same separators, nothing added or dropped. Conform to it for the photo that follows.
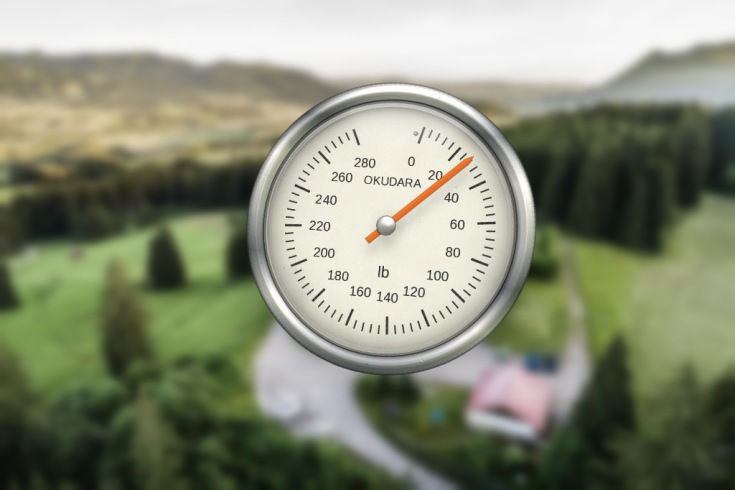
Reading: {"value": 28, "unit": "lb"}
